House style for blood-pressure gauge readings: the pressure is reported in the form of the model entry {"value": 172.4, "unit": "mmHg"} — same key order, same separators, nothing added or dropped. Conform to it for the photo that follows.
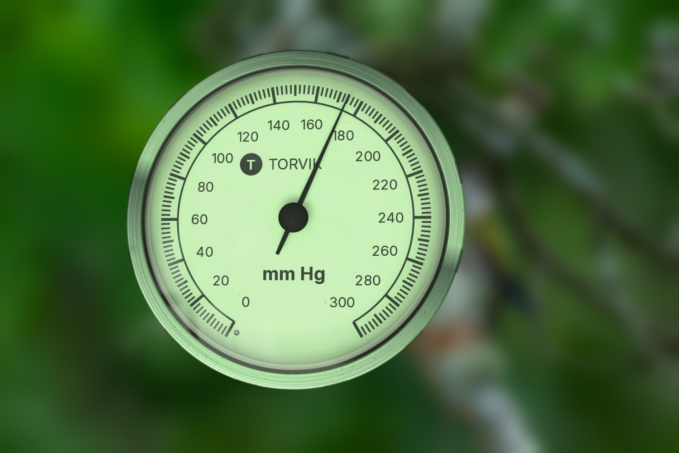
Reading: {"value": 174, "unit": "mmHg"}
